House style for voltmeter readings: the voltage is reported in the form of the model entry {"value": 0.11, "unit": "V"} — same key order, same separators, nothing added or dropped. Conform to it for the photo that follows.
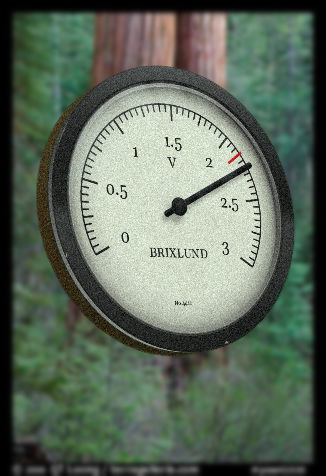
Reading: {"value": 2.25, "unit": "V"}
